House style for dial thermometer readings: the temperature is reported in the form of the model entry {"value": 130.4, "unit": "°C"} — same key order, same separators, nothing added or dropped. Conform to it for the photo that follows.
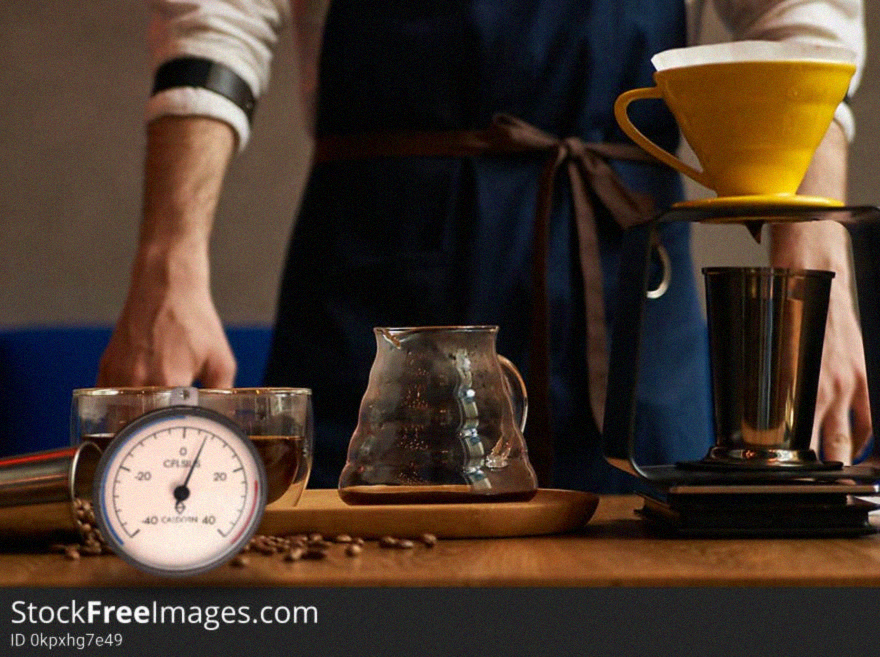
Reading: {"value": 6, "unit": "°C"}
